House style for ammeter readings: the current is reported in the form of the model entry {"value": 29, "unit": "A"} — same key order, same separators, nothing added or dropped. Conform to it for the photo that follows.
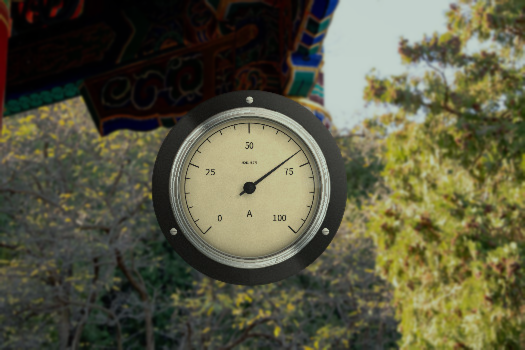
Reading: {"value": 70, "unit": "A"}
